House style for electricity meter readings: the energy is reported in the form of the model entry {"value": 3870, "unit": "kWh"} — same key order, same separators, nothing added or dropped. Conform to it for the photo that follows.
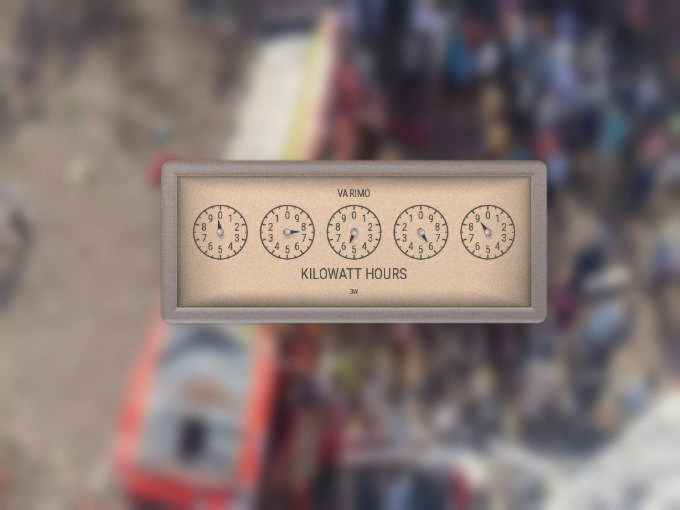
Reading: {"value": 97559, "unit": "kWh"}
